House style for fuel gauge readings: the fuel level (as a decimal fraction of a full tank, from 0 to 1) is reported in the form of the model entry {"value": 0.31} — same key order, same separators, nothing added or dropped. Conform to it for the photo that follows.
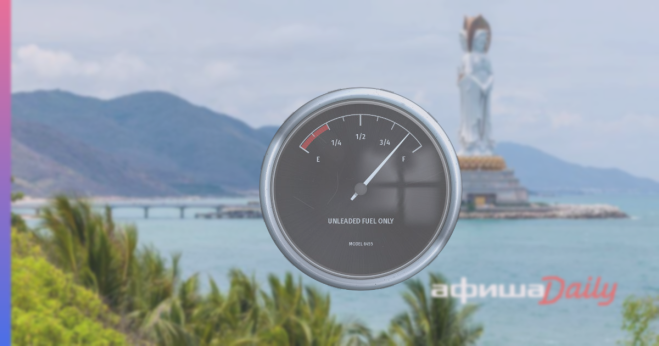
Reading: {"value": 0.875}
